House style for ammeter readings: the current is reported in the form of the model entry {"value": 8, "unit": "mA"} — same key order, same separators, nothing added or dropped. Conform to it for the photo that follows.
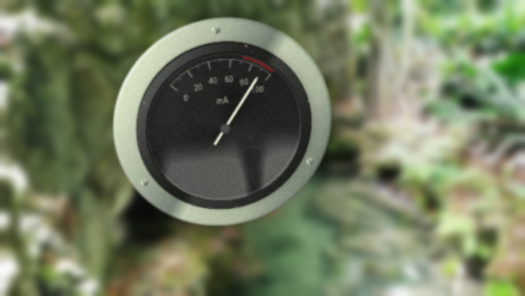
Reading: {"value": 90, "unit": "mA"}
